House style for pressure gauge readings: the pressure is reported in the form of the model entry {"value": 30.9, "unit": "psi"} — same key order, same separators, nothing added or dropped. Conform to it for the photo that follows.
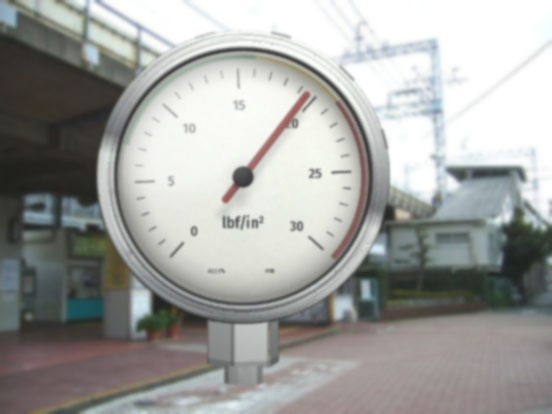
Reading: {"value": 19.5, "unit": "psi"}
